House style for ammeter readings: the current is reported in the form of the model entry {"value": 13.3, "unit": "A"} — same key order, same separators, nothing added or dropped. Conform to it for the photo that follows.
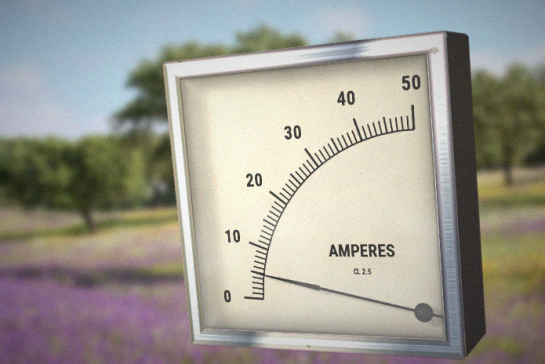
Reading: {"value": 5, "unit": "A"}
